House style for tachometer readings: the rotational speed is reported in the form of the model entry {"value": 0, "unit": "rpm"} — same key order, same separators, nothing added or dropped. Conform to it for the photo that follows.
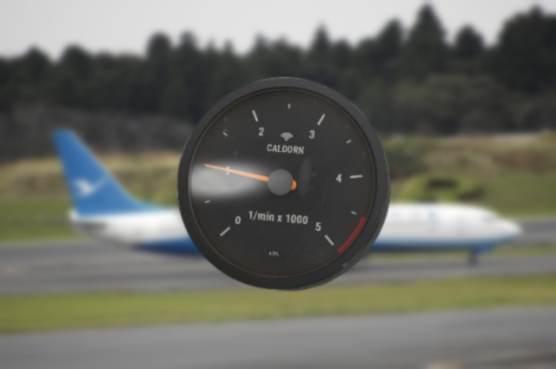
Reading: {"value": 1000, "unit": "rpm"}
